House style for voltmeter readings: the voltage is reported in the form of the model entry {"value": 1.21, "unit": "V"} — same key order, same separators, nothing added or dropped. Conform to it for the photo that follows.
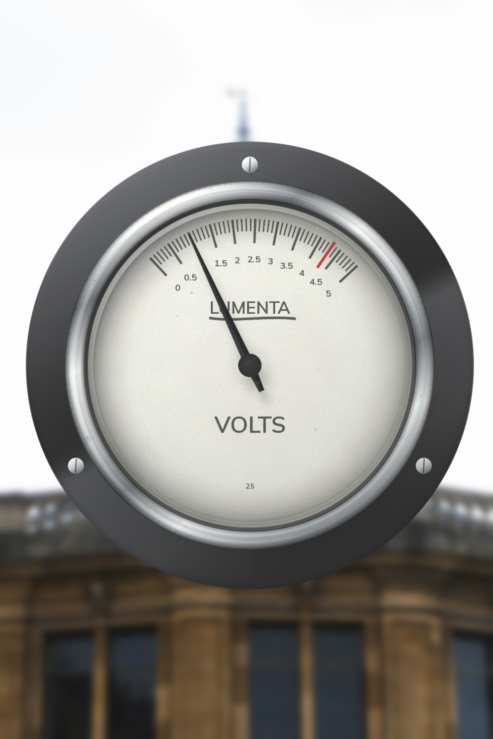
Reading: {"value": 1, "unit": "V"}
